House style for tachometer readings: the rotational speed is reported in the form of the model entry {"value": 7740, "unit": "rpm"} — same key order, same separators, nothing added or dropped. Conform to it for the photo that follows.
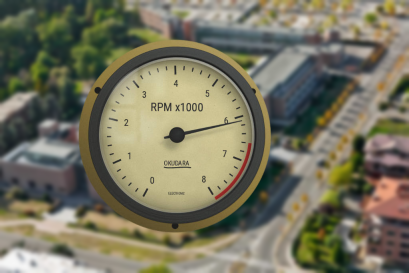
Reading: {"value": 6100, "unit": "rpm"}
